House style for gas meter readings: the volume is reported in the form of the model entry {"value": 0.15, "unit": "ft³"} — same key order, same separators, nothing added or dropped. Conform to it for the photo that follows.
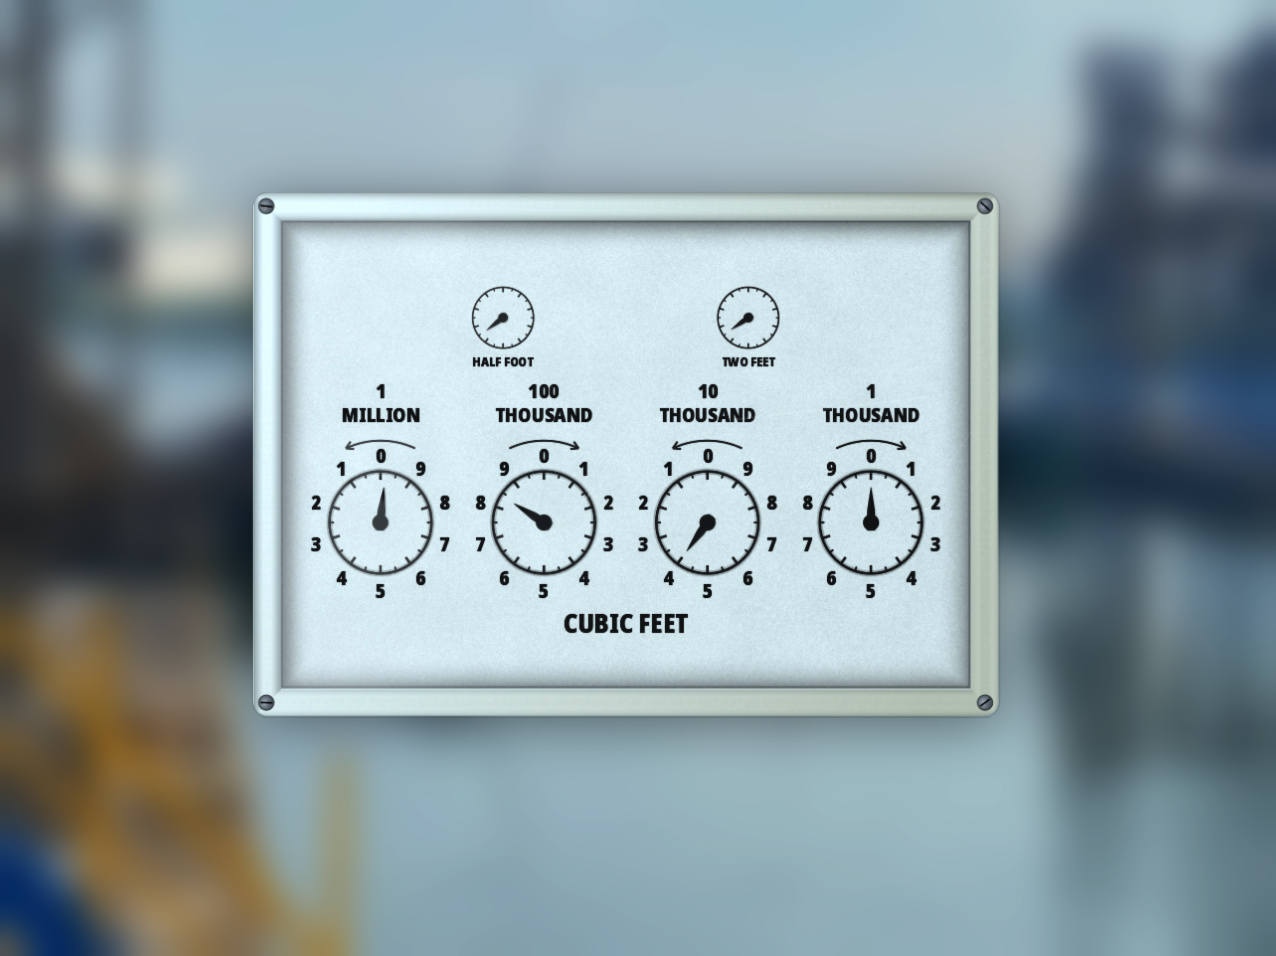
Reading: {"value": 984000, "unit": "ft³"}
